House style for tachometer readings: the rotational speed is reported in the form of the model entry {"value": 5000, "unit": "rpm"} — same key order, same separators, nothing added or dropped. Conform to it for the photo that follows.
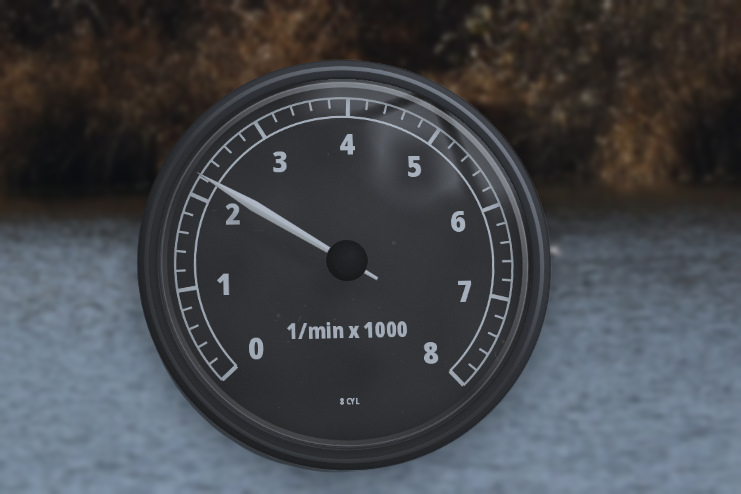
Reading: {"value": 2200, "unit": "rpm"}
